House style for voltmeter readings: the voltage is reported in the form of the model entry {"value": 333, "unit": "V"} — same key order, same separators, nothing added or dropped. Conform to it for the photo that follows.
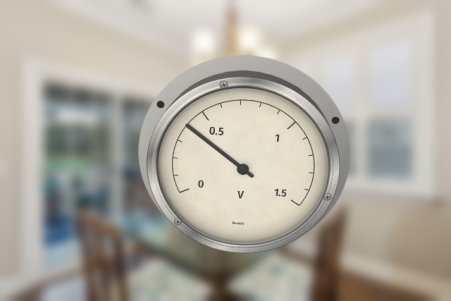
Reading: {"value": 0.4, "unit": "V"}
